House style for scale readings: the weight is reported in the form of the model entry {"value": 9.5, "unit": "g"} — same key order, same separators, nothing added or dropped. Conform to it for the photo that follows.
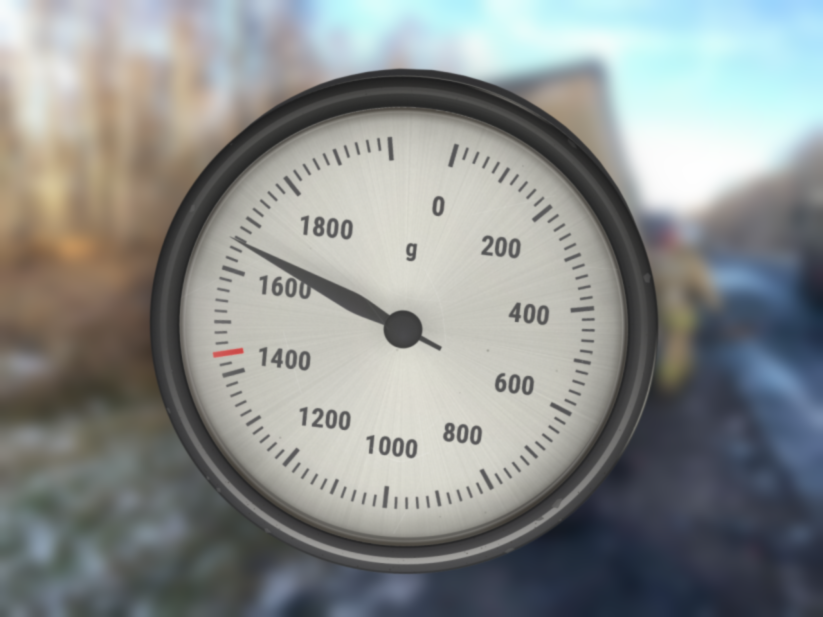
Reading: {"value": 1660, "unit": "g"}
